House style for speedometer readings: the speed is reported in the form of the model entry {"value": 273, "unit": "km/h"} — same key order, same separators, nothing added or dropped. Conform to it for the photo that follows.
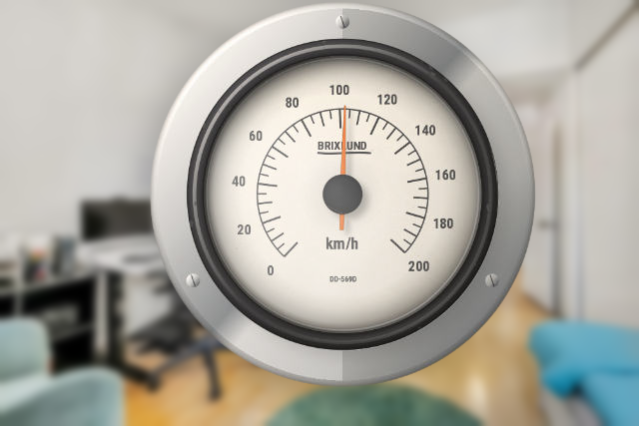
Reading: {"value": 102.5, "unit": "km/h"}
